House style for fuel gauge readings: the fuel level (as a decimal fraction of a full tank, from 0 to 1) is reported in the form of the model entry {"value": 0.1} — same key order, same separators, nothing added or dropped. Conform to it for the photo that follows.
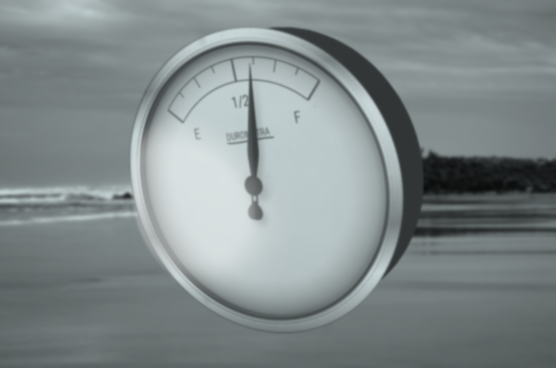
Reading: {"value": 0.625}
